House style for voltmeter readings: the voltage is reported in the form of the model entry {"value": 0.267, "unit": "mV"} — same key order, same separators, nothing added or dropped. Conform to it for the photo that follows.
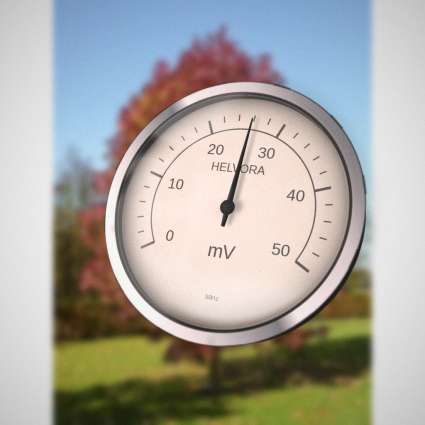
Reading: {"value": 26, "unit": "mV"}
